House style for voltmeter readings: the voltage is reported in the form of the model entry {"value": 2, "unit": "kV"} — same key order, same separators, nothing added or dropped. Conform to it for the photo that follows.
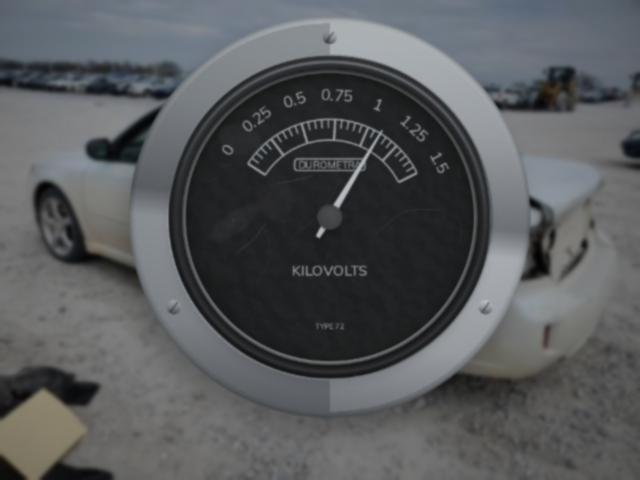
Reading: {"value": 1.1, "unit": "kV"}
